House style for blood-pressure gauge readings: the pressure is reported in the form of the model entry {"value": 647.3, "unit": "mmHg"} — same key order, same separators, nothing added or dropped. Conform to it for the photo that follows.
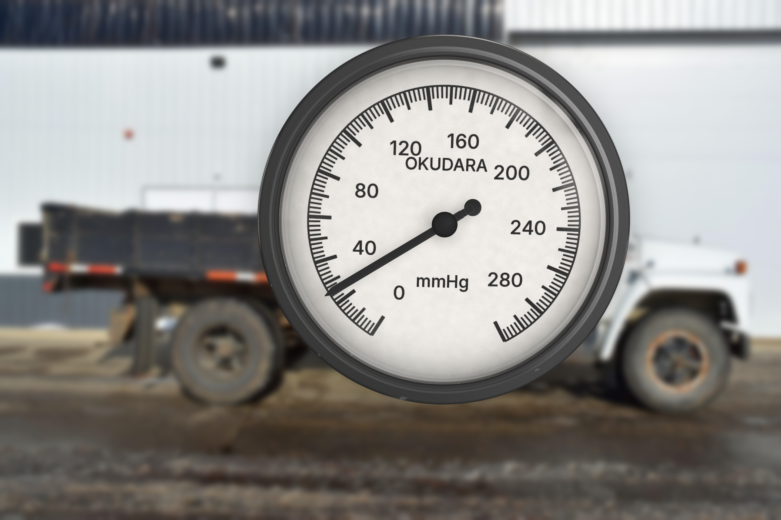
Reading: {"value": 26, "unit": "mmHg"}
